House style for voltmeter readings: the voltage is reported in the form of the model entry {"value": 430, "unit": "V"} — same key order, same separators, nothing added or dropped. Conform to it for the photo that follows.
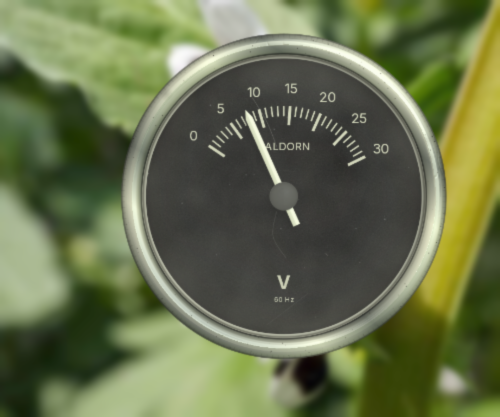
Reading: {"value": 8, "unit": "V"}
